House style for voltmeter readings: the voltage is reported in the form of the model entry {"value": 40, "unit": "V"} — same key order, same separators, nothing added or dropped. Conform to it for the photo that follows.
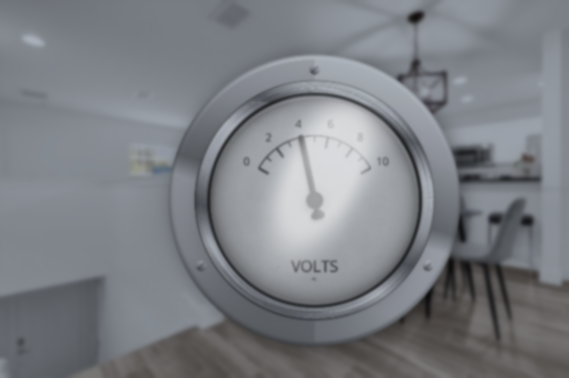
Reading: {"value": 4, "unit": "V"}
